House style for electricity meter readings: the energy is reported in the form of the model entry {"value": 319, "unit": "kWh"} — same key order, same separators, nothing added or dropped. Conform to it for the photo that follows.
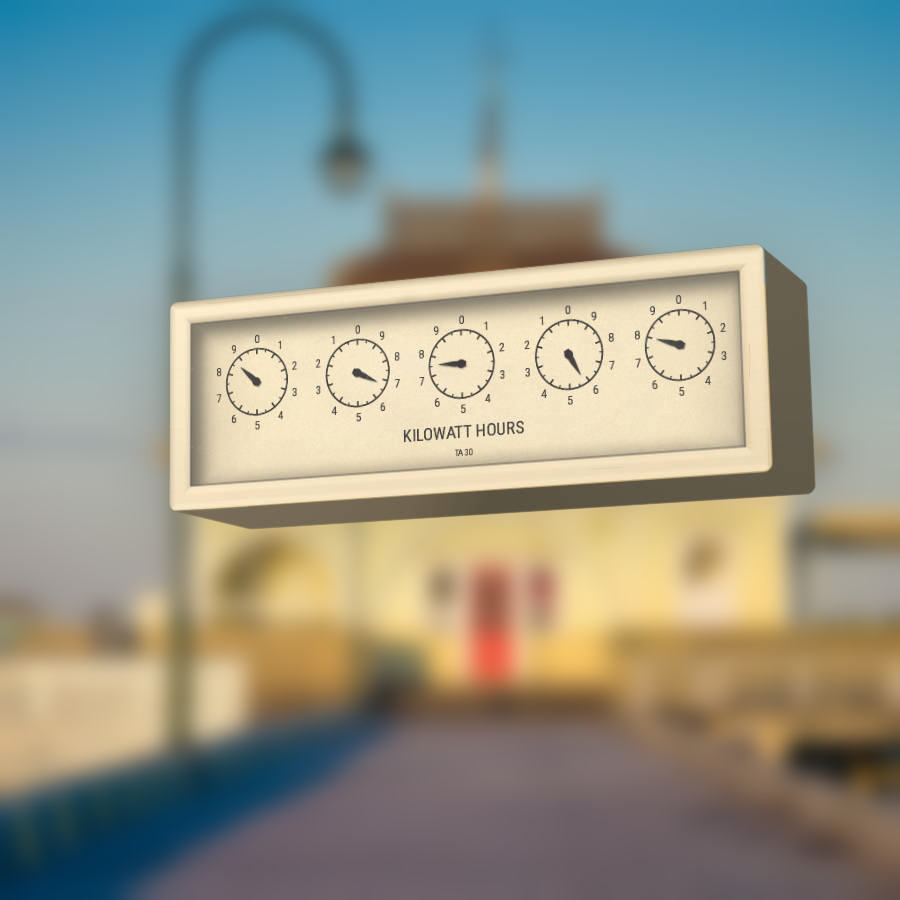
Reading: {"value": 86758, "unit": "kWh"}
